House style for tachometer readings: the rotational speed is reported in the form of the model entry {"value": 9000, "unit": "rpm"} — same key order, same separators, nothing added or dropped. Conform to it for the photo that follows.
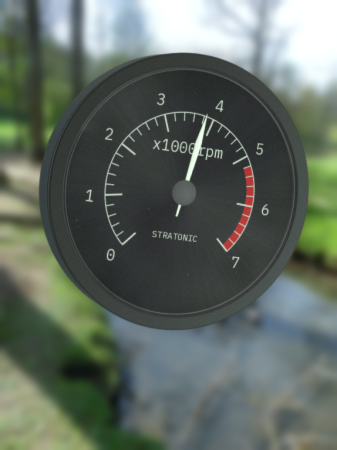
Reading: {"value": 3800, "unit": "rpm"}
